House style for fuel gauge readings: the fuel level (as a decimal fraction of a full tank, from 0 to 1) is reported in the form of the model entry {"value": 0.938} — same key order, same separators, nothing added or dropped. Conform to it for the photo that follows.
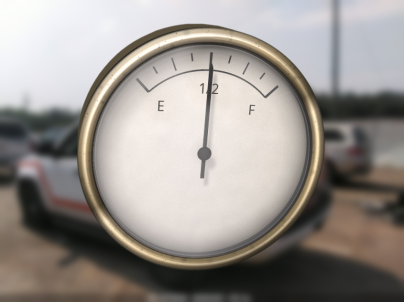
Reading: {"value": 0.5}
